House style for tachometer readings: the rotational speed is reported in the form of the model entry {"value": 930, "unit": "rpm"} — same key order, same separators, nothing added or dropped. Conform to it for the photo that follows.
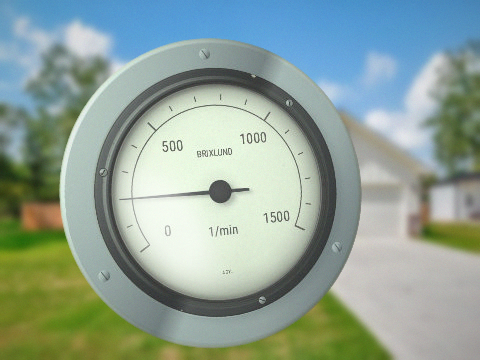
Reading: {"value": 200, "unit": "rpm"}
